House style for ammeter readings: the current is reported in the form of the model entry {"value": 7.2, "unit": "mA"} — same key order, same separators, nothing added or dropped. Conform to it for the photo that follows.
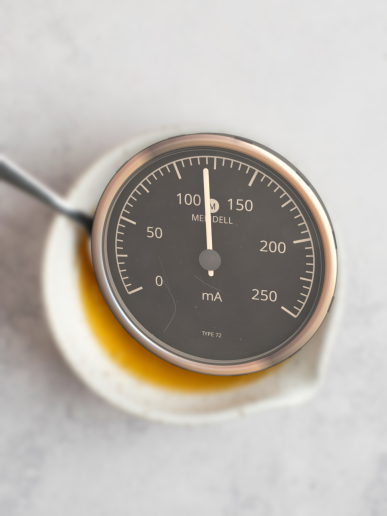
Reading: {"value": 120, "unit": "mA"}
